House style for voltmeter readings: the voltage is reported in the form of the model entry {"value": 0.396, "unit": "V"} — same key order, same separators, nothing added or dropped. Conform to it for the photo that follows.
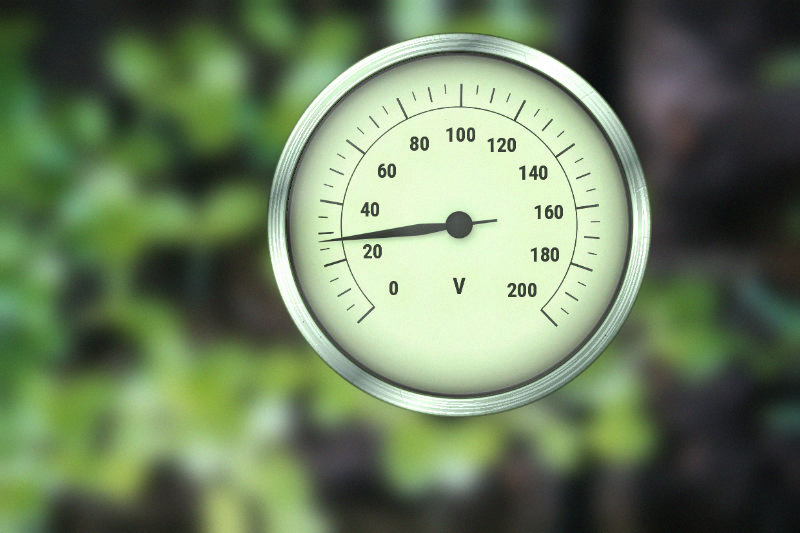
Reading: {"value": 27.5, "unit": "V"}
